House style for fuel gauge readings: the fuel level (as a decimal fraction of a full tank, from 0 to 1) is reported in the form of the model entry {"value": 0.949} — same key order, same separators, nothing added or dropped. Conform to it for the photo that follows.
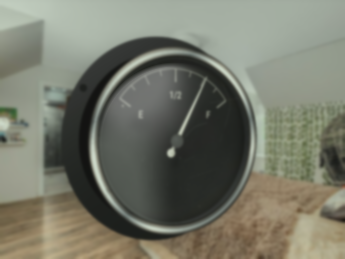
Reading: {"value": 0.75}
